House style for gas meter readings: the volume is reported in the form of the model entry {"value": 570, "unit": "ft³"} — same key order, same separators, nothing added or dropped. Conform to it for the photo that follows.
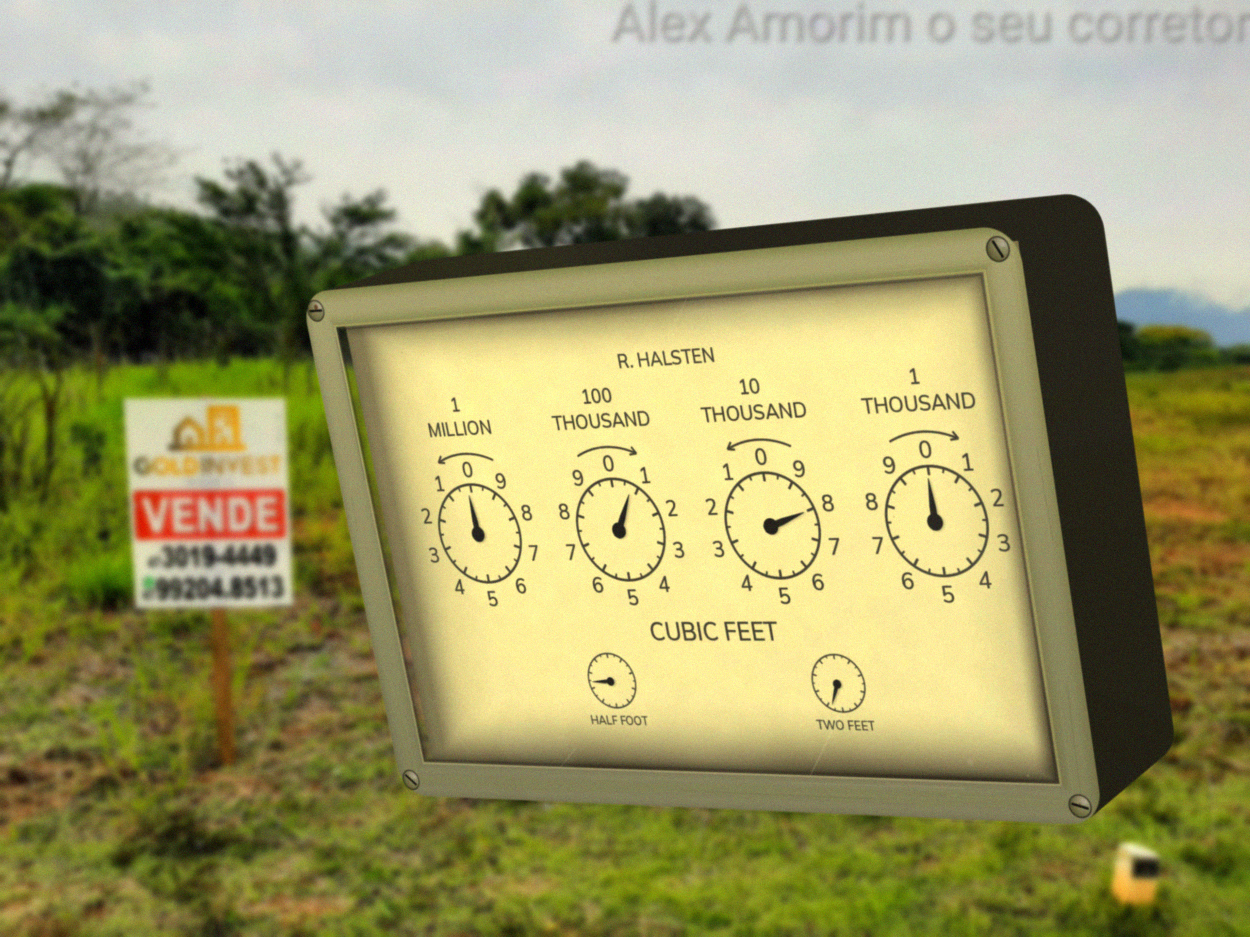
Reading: {"value": 8000, "unit": "ft³"}
